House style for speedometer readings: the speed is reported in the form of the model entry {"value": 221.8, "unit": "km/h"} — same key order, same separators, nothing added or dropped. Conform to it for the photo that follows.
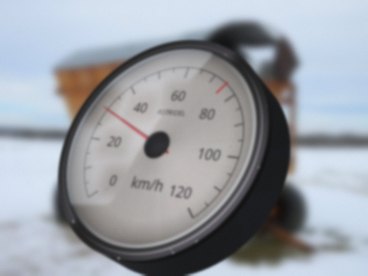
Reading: {"value": 30, "unit": "km/h"}
